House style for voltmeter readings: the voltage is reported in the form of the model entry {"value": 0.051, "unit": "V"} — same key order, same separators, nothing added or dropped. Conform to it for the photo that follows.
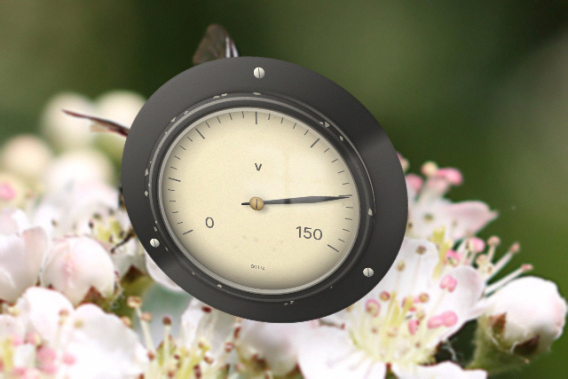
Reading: {"value": 125, "unit": "V"}
